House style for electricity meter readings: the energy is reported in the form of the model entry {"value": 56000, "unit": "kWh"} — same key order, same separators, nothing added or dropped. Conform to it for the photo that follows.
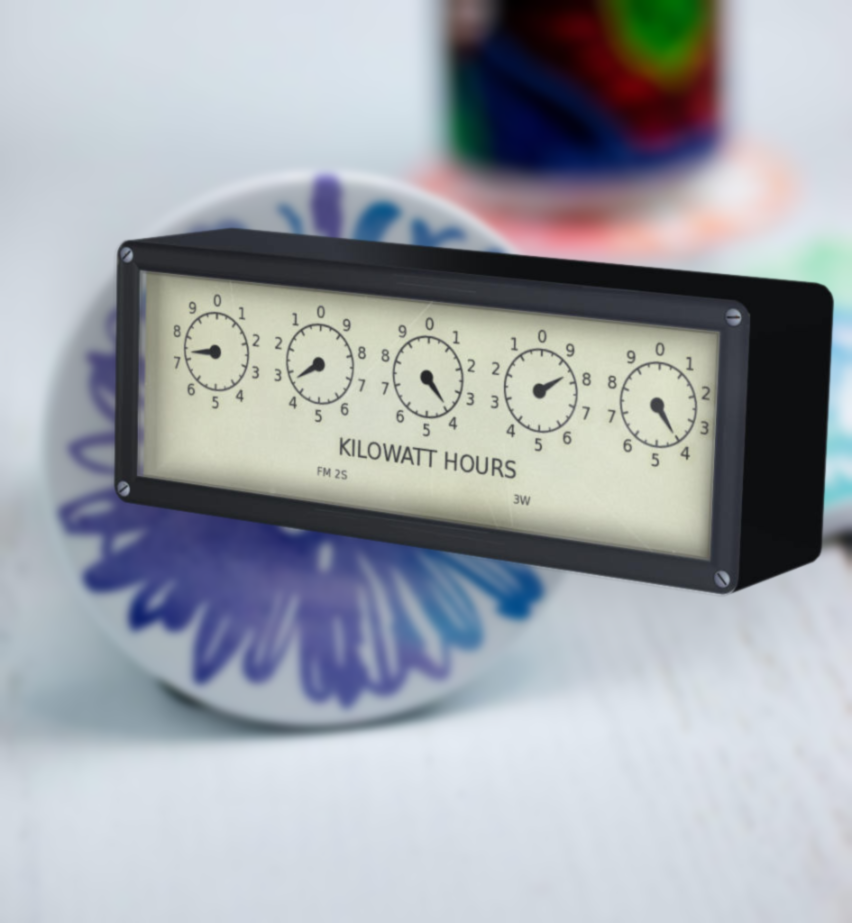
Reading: {"value": 73384, "unit": "kWh"}
